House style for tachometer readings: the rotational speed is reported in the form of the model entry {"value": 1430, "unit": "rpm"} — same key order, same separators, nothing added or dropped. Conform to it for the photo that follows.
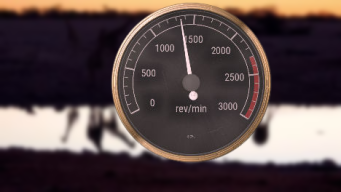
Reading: {"value": 1350, "unit": "rpm"}
